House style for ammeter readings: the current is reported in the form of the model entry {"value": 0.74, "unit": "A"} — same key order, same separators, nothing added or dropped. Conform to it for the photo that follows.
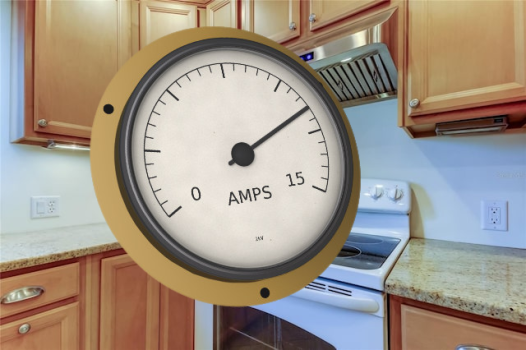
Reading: {"value": 11.5, "unit": "A"}
